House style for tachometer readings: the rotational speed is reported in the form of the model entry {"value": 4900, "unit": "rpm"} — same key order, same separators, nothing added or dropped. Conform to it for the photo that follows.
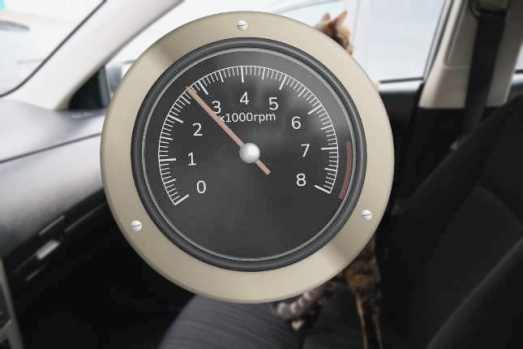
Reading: {"value": 2700, "unit": "rpm"}
